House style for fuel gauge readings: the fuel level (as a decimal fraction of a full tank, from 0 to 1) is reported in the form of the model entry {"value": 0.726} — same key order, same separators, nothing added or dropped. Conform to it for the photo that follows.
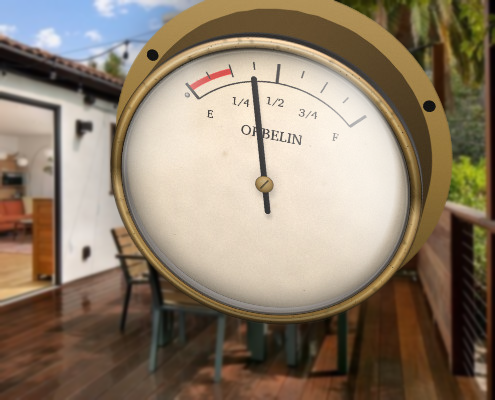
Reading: {"value": 0.375}
